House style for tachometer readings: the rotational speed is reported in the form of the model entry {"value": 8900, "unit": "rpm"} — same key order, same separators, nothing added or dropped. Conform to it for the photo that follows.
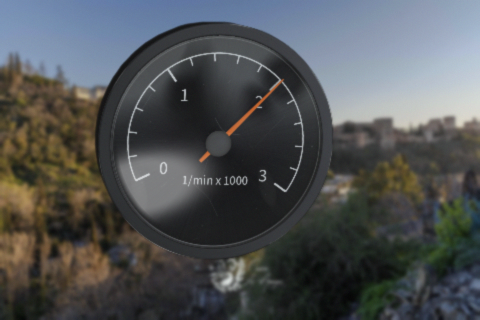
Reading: {"value": 2000, "unit": "rpm"}
